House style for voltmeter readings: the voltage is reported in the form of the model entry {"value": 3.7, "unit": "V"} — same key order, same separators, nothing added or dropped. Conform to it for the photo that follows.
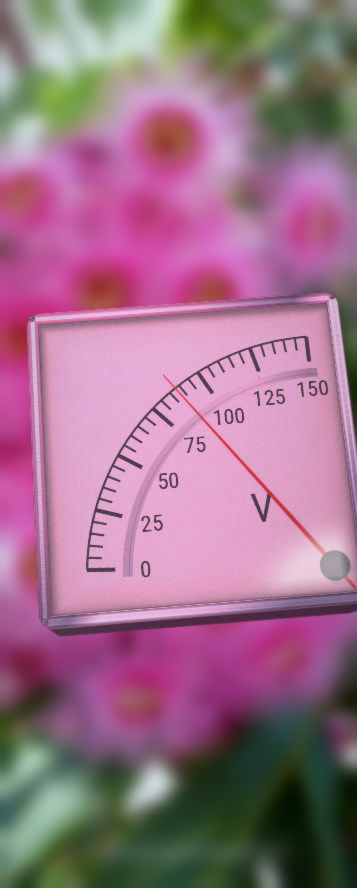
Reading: {"value": 87.5, "unit": "V"}
